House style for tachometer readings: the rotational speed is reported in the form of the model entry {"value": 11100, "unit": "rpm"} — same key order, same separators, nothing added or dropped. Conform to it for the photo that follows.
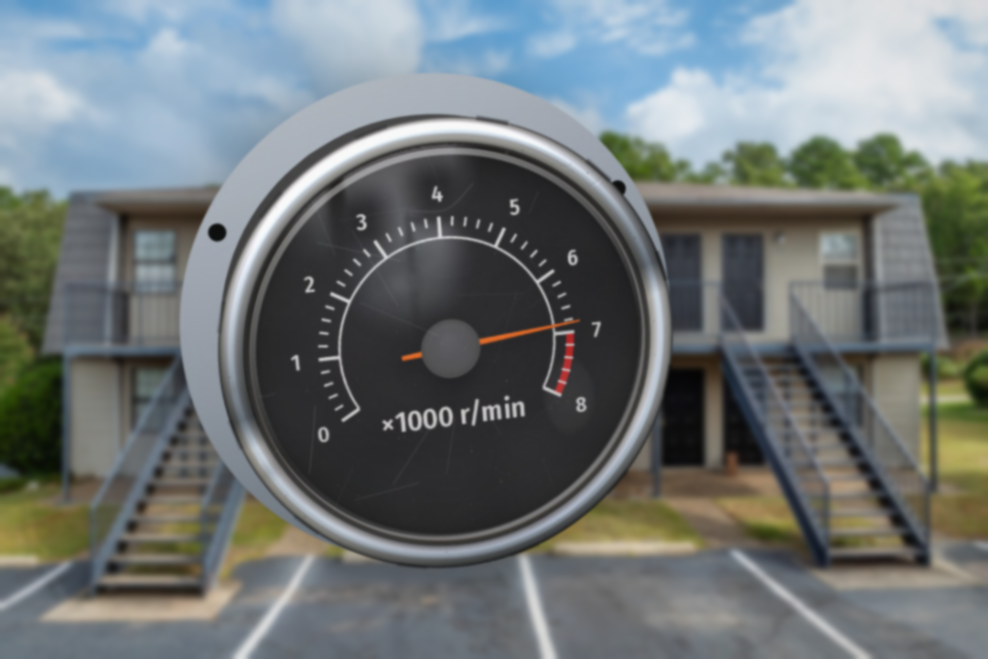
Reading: {"value": 6800, "unit": "rpm"}
